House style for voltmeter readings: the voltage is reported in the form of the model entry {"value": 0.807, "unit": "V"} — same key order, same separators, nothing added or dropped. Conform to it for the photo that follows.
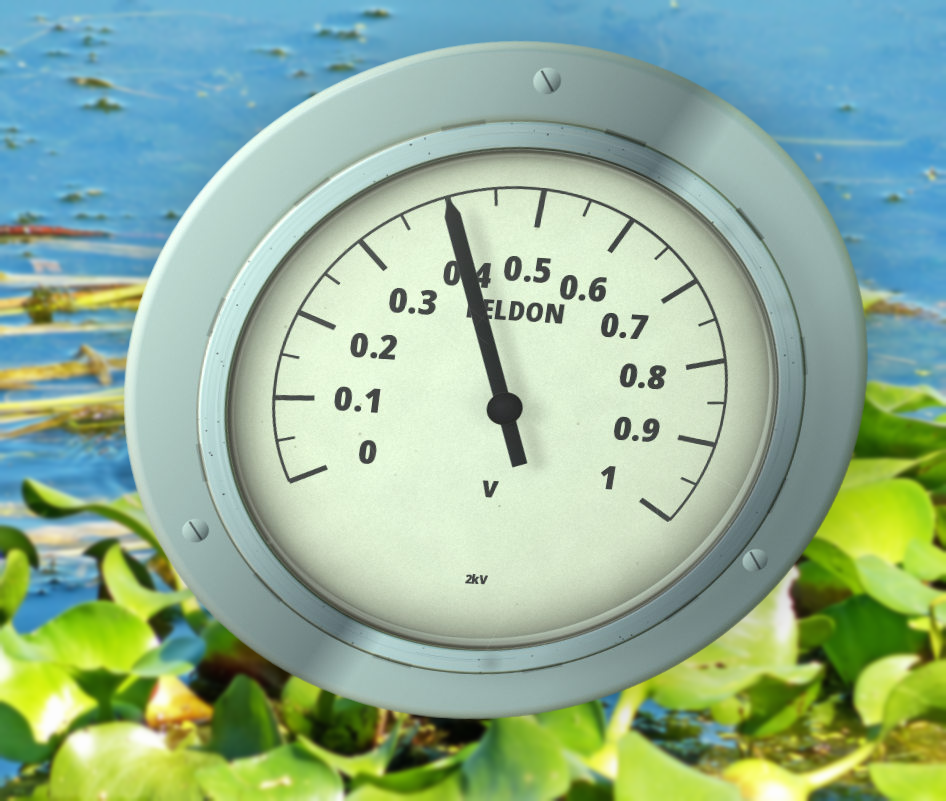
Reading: {"value": 0.4, "unit": "V"}
